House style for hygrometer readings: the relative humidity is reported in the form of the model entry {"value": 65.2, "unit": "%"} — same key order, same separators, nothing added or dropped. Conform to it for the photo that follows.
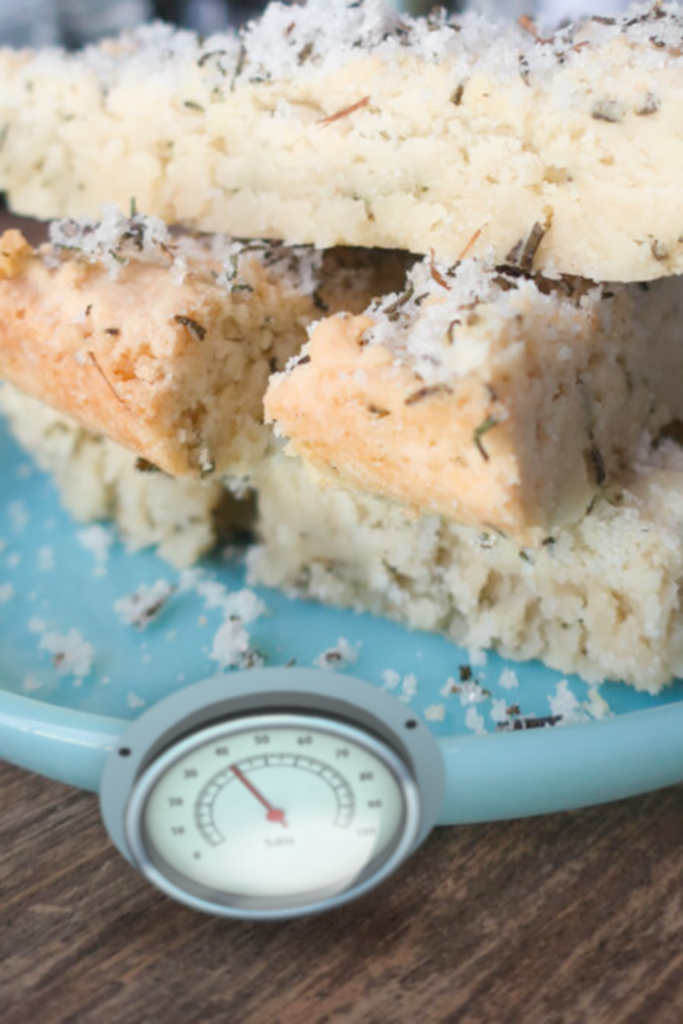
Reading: {"value": 40, "unit": "%"}
